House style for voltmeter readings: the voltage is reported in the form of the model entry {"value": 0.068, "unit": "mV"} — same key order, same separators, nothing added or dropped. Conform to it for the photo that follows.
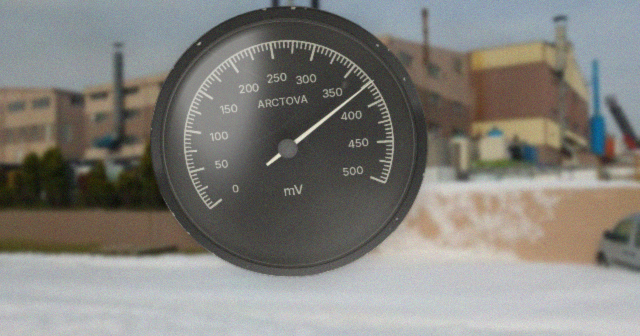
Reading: {"value": 375, "unit": "mV"}
